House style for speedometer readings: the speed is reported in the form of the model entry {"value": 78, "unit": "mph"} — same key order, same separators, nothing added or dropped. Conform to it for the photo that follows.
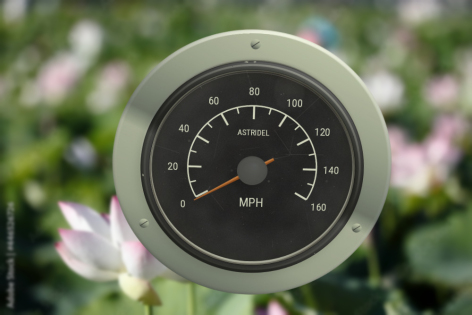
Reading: {"value": 0, "unit": "mph"}
